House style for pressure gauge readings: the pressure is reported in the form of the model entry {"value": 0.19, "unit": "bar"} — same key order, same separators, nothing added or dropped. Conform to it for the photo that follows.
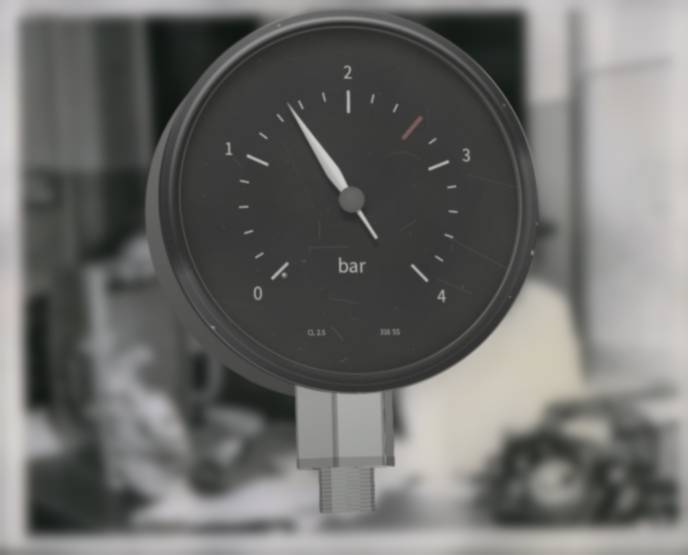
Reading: {"value": 1.5, "unit": "bar"}
